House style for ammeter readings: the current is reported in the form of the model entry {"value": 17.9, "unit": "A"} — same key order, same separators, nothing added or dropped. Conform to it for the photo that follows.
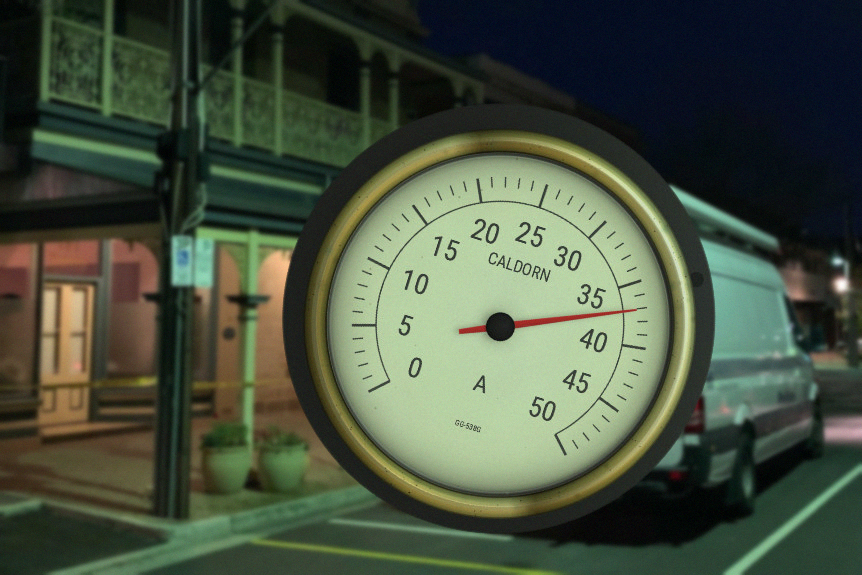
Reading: {"value": 37, "unit": "A"}
